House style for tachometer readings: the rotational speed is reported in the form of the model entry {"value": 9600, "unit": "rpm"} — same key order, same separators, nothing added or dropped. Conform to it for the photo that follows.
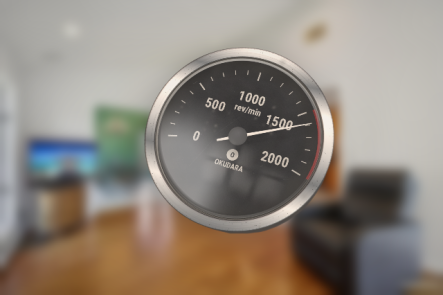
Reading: {"value": 1600, "unit": "rpm"}
